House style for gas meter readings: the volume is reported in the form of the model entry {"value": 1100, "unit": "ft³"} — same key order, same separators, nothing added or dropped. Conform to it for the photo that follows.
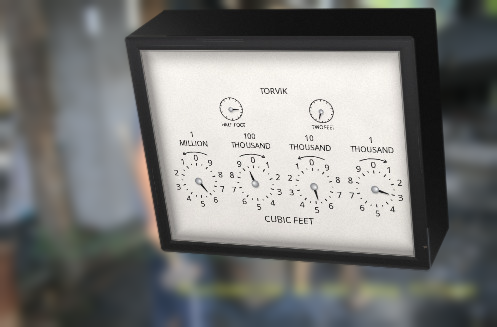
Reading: {"value": 595300, "unit": "ft³"}
